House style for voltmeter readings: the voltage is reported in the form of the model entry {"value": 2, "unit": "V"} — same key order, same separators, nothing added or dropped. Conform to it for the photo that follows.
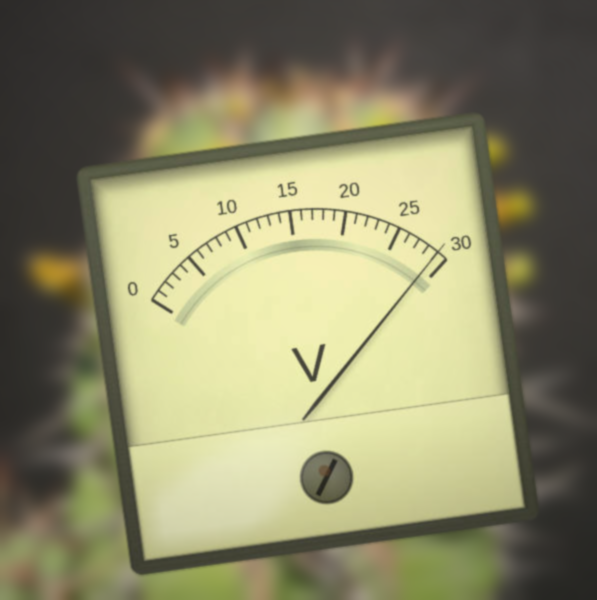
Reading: {"value": 29, "unit": "V"}
